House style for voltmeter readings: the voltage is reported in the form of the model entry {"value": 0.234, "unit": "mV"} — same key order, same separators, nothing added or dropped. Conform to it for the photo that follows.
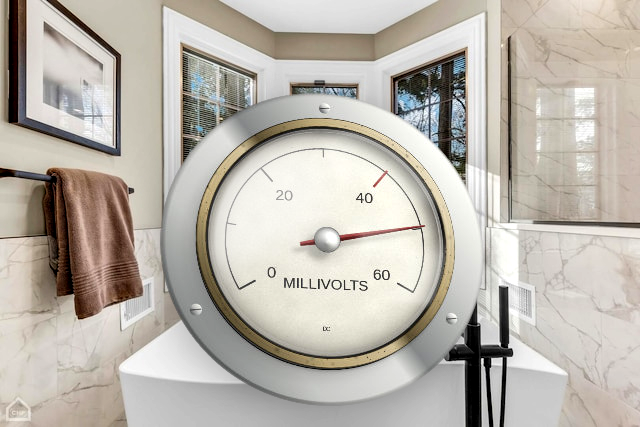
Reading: {"value": 50, "unit": "mV"}
